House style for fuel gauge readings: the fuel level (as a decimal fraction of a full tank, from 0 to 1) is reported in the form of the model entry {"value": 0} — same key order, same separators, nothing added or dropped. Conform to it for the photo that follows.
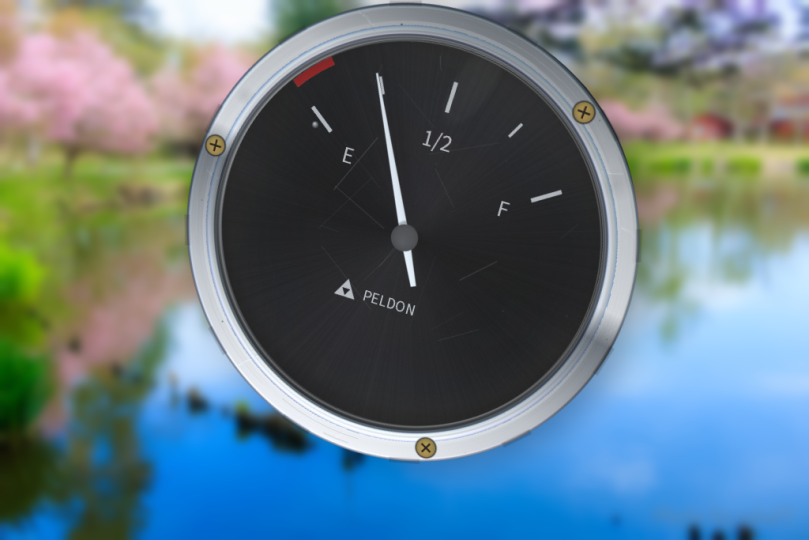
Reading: {"value": 0.25}
